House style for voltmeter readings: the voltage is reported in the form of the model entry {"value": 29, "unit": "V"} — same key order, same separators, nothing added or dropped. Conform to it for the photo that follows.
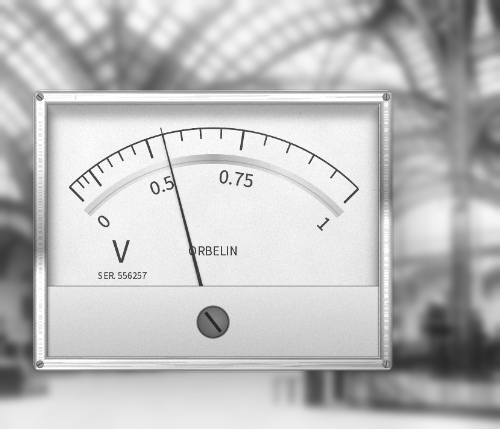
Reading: {"value": 0.55, "unit": "V"}
